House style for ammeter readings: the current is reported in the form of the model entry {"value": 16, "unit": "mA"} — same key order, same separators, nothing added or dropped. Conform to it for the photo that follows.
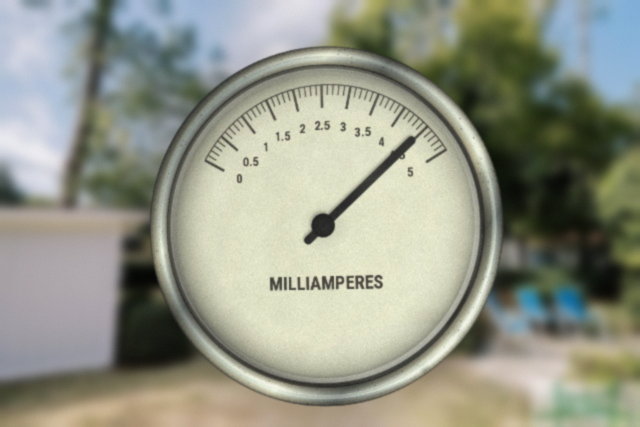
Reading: {"value": 4.5, "unit": "mA"}
